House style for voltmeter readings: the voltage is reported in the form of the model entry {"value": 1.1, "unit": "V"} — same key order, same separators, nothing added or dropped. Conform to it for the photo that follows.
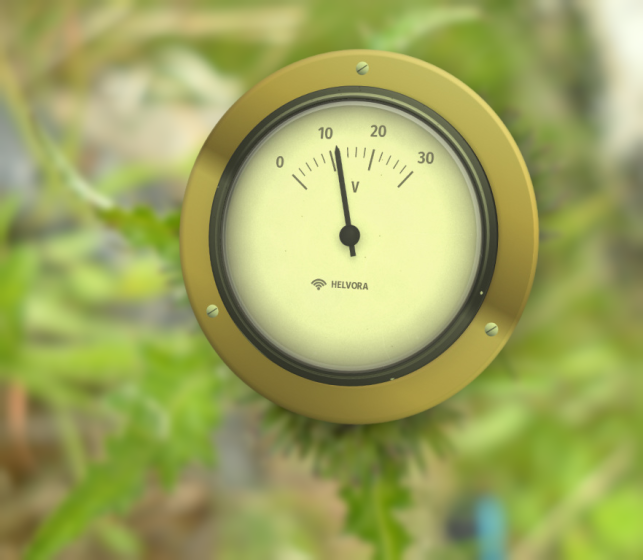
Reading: {"value": 12, "unit": "V"}
